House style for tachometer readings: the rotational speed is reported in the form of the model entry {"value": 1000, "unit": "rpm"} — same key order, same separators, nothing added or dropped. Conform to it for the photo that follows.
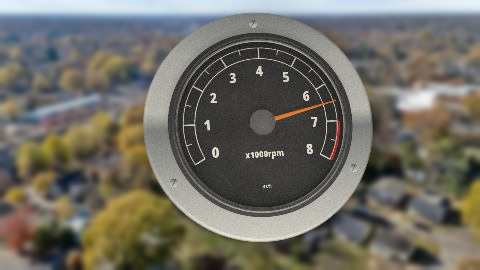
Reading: {"value": 6500, "unit": "rpm"}
